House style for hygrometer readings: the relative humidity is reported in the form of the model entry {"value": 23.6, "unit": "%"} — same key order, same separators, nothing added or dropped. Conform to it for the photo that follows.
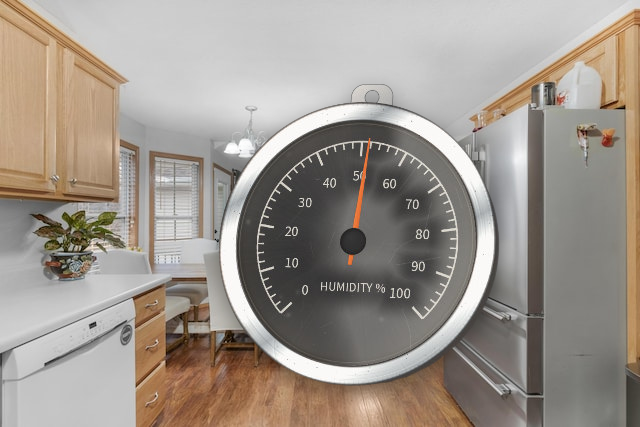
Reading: {"value": 52, "unit": "%"}
